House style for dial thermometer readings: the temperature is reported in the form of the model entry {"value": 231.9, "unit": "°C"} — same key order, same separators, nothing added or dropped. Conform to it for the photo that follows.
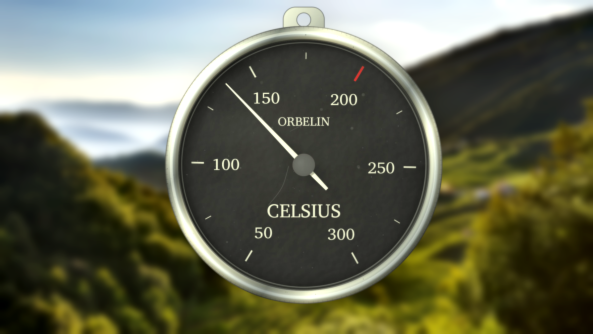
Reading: {"value": 137.5, "unit": "°C"}
